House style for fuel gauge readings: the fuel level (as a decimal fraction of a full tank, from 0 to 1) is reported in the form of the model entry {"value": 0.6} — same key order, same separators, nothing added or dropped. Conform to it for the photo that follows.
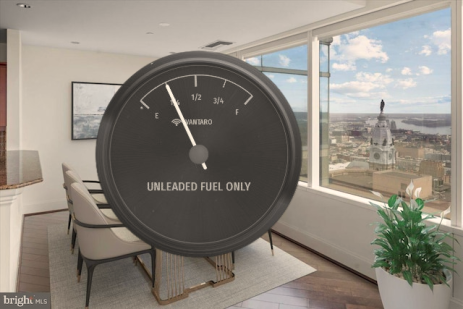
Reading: {"value": 0.25}
